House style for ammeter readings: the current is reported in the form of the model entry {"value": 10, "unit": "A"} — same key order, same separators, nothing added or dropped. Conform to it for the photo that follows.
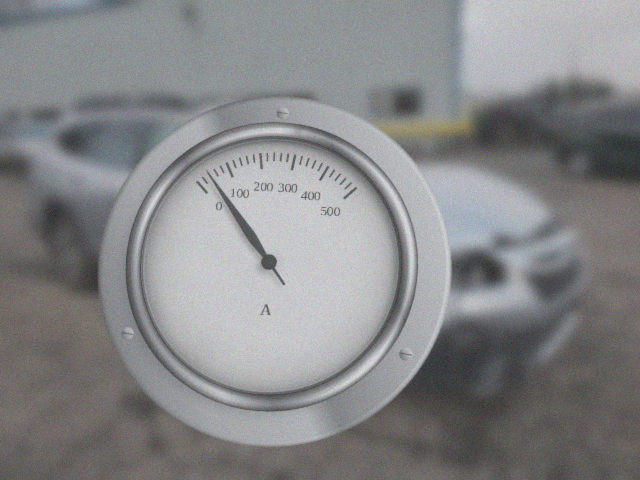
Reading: {"value": 40, "unit": "A"}
